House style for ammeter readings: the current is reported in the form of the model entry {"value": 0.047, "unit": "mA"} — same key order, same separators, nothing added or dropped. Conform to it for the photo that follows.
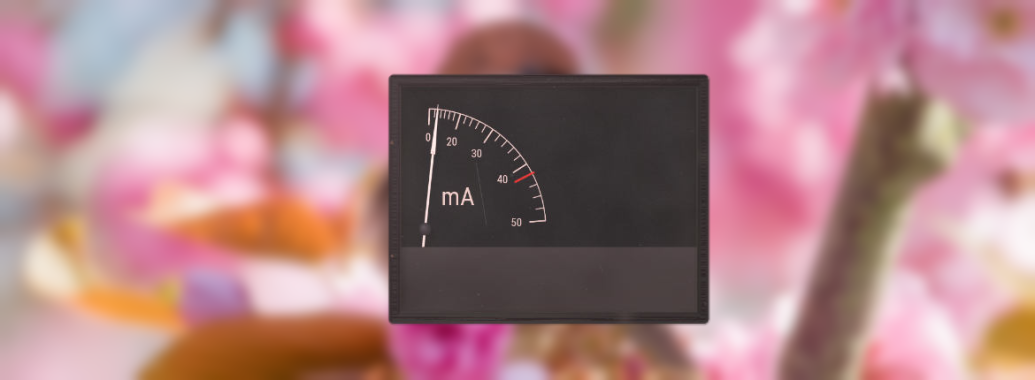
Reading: {"value": 10, "unit": "mA"}
